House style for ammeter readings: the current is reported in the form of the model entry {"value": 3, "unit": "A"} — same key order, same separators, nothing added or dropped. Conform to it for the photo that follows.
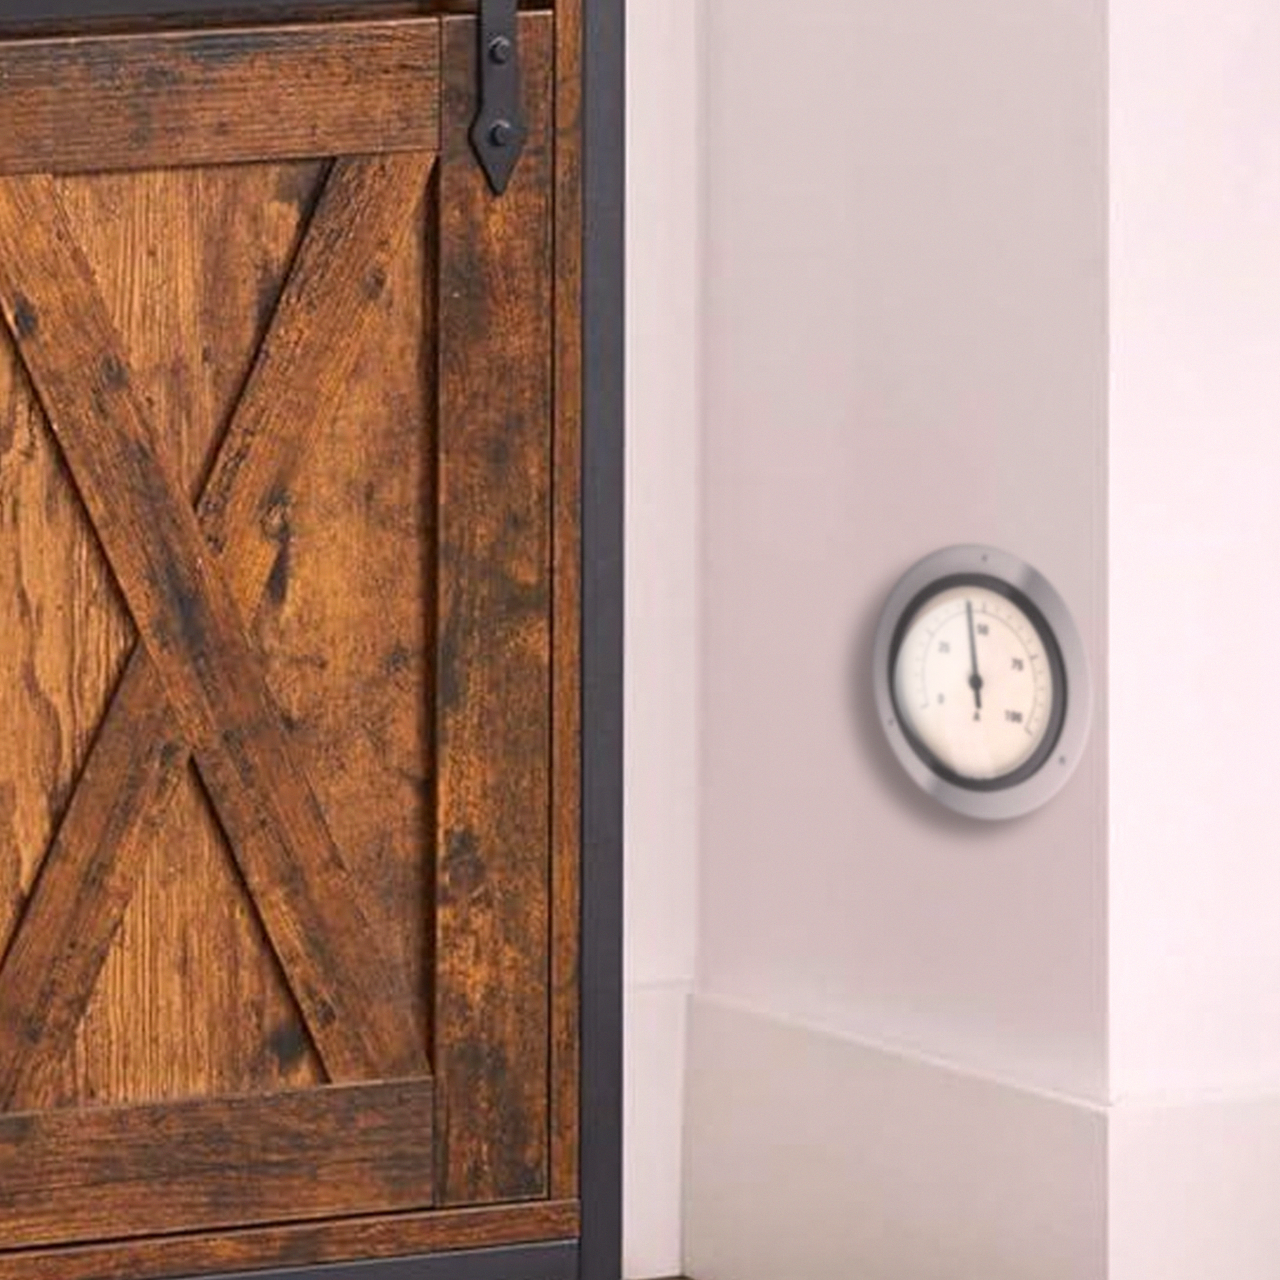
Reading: {"value": 45, "unit": "A"}
